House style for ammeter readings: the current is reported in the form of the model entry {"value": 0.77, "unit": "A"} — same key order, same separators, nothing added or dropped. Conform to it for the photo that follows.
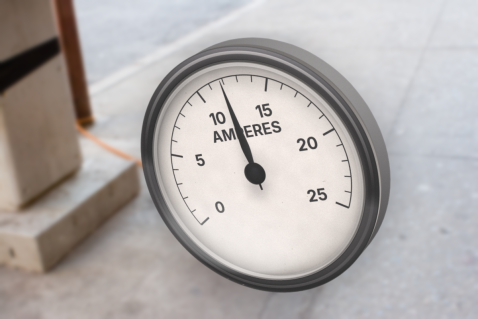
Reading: {"value": 12, "unit": "A"}
